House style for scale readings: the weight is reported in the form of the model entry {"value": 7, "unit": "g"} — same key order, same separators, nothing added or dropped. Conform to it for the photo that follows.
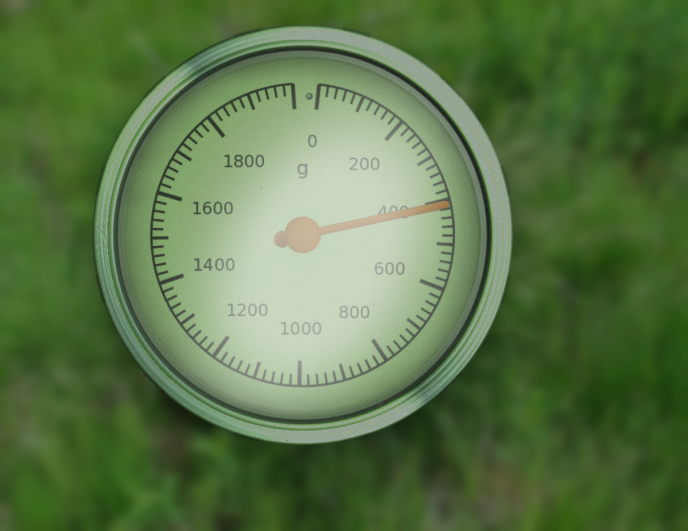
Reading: {"value": 410, "unit": "g"}
